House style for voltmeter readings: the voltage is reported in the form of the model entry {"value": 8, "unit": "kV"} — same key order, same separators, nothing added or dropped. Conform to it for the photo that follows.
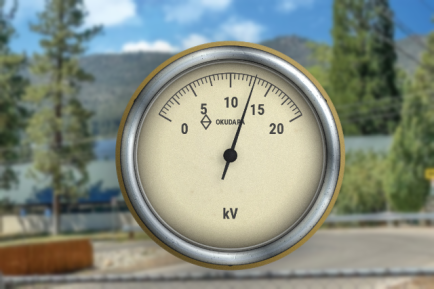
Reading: {"value": 13, "unit": "kV"}
